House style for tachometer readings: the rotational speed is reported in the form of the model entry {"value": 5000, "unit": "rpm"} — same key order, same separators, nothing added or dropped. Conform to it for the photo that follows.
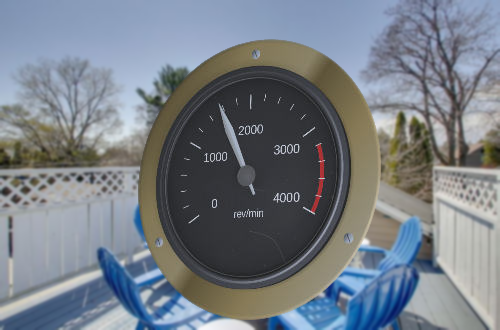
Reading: {"value": 1600, "unit": "rpm"}
